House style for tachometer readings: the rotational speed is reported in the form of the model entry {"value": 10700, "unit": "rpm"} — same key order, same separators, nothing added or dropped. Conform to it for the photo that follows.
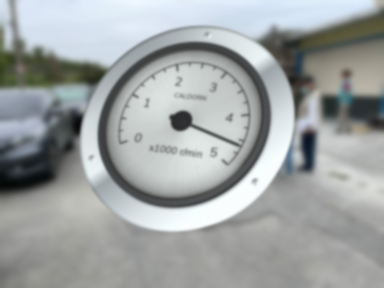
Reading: {"value": 4625, "unit": "rpm"}
